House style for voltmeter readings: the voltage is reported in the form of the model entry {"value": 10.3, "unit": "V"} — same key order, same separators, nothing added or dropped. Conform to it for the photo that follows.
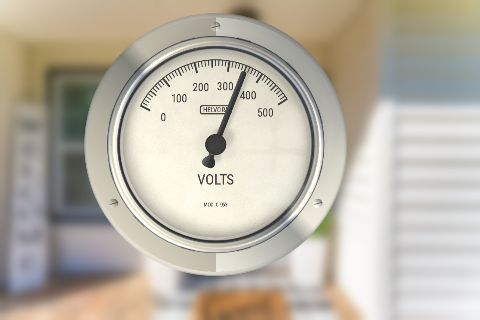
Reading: {"value": 350, "unit": "V"}
